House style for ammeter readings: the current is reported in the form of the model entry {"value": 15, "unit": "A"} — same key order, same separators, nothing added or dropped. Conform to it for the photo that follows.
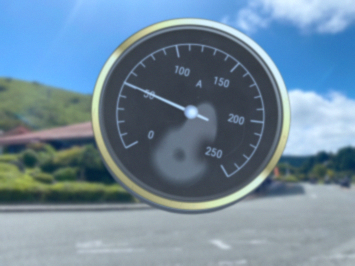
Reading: {"value": 50, "unit": "A"}
